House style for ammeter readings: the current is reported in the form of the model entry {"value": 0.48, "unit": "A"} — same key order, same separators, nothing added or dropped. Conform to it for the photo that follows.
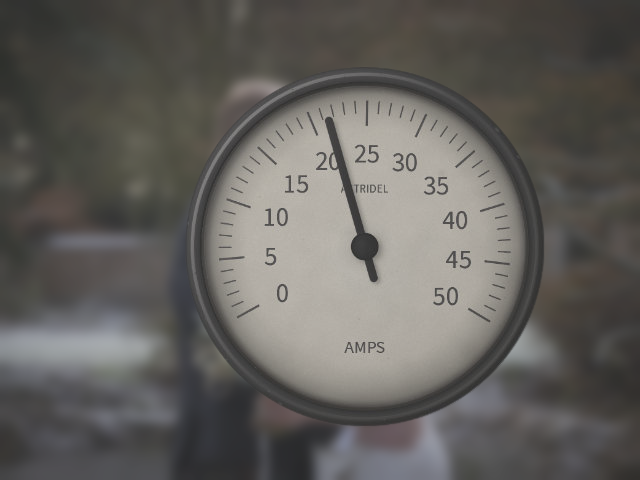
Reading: {"value": 21.5, "unit": "A"}
